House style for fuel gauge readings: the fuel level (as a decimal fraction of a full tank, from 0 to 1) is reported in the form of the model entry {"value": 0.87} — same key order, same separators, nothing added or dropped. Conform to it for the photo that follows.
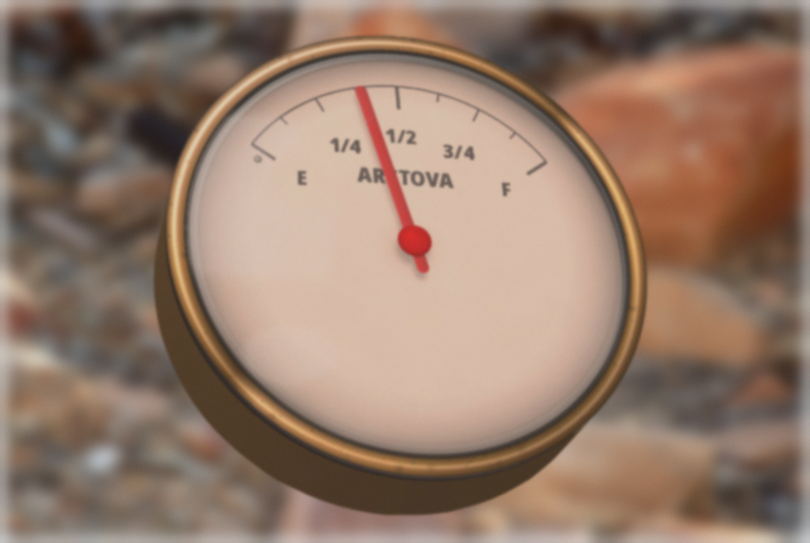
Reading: {"value": 0.375}
